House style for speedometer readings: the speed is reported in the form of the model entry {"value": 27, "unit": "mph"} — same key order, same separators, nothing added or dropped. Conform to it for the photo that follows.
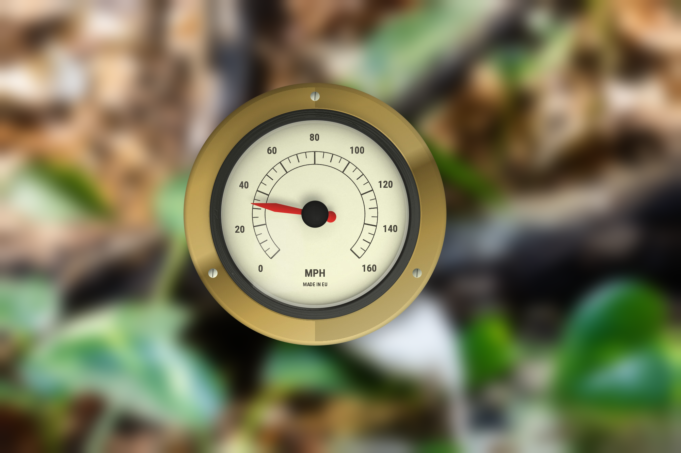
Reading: {"value": 32.5, "unit": "mph"}
